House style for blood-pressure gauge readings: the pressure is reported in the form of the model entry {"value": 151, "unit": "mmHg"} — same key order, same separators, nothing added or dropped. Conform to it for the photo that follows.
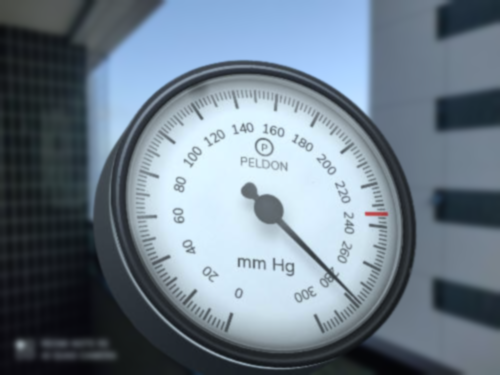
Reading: {"value": 280, "unit": "mmHg"}
